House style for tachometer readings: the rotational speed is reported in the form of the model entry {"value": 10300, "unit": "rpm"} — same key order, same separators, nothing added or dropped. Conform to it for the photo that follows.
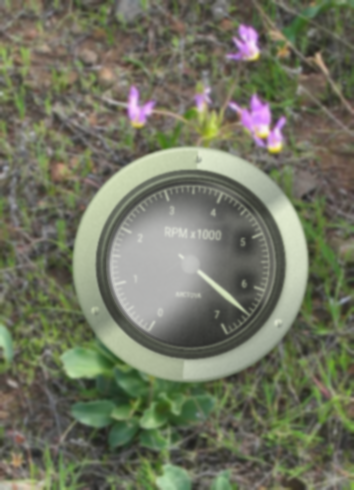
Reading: {"value": 6500, "unit": "rpm"}
